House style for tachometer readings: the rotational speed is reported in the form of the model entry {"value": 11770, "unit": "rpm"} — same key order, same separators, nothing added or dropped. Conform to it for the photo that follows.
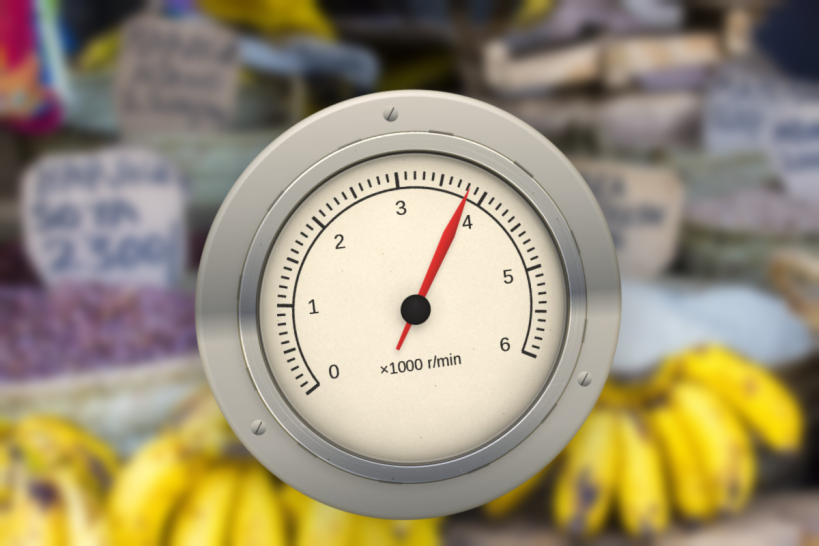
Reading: {"value": 3800, "unit": "rpm"}
